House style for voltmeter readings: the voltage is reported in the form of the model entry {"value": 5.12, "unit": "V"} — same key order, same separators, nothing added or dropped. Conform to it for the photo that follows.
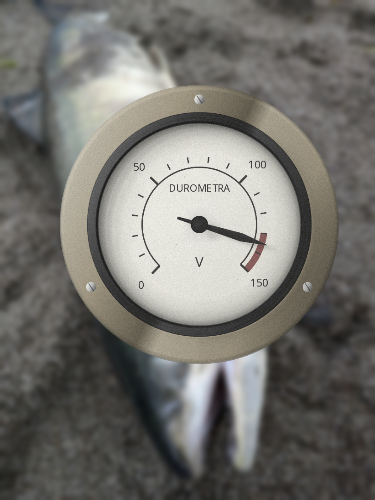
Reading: {"value": 135, "unit": "V"}
